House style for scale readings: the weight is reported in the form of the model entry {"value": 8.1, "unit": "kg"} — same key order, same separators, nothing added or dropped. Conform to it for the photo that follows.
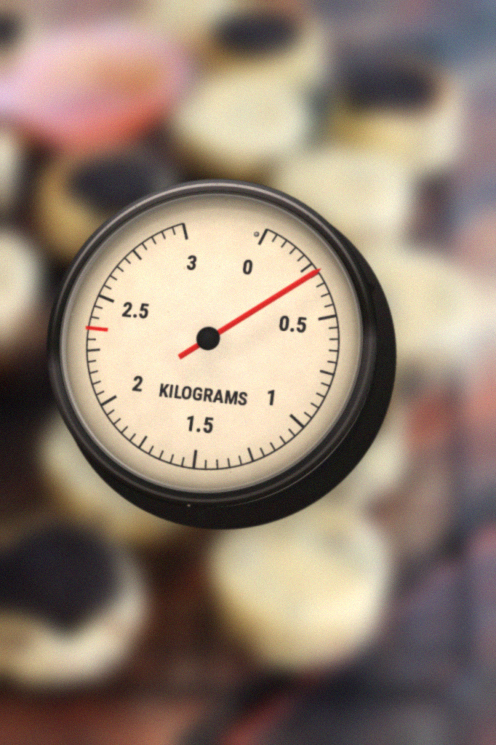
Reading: {"value": 0.3, "unit": "kg"}
